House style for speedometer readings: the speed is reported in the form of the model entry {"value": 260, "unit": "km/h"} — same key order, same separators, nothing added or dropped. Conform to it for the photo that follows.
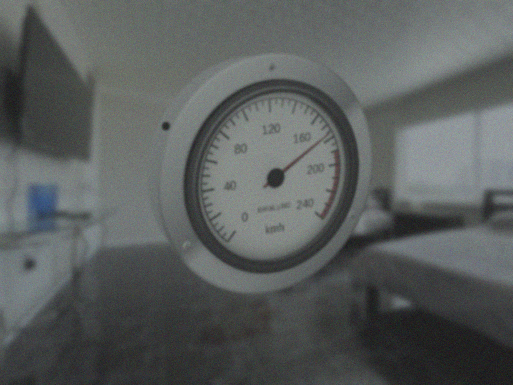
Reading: {"value": 175, "unit": "km/h"}
